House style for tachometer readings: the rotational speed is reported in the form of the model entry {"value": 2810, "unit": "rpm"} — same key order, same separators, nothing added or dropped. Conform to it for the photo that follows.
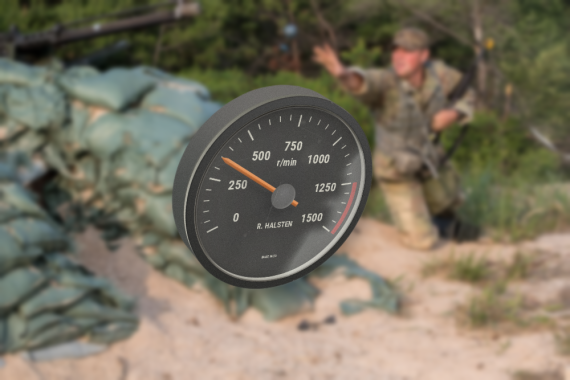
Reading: {"value": 350, "unit": "rpm"}
